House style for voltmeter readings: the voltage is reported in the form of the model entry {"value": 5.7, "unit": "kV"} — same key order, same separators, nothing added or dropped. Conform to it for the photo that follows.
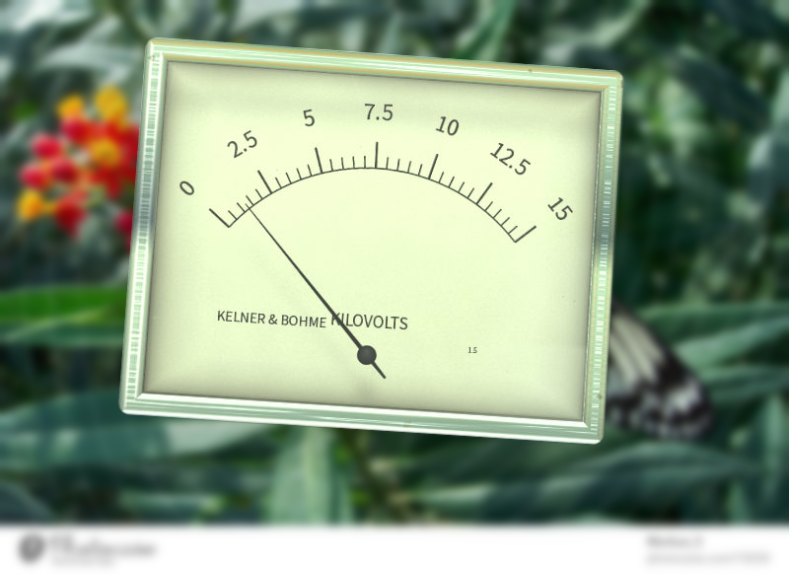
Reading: {"value": 1.25, "unit": "kV"}
